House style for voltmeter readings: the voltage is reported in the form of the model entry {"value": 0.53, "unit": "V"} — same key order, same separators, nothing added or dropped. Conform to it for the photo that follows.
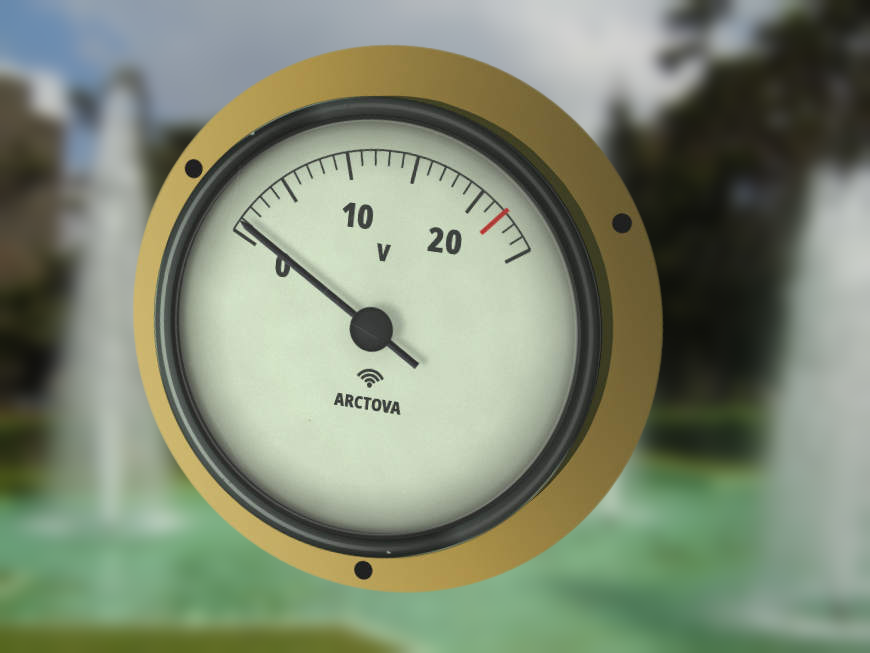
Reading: {"value": 1, "unit": "V"}
